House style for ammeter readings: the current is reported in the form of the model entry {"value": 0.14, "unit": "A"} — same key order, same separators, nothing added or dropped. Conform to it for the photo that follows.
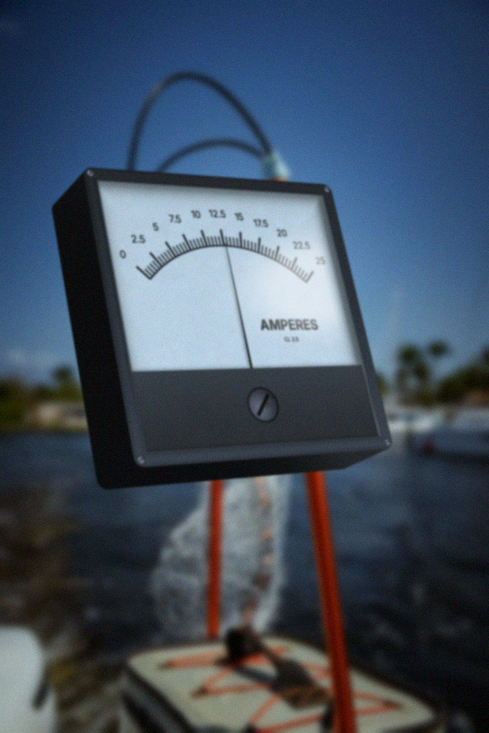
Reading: {"value": 12.5, "unit": "A"}
